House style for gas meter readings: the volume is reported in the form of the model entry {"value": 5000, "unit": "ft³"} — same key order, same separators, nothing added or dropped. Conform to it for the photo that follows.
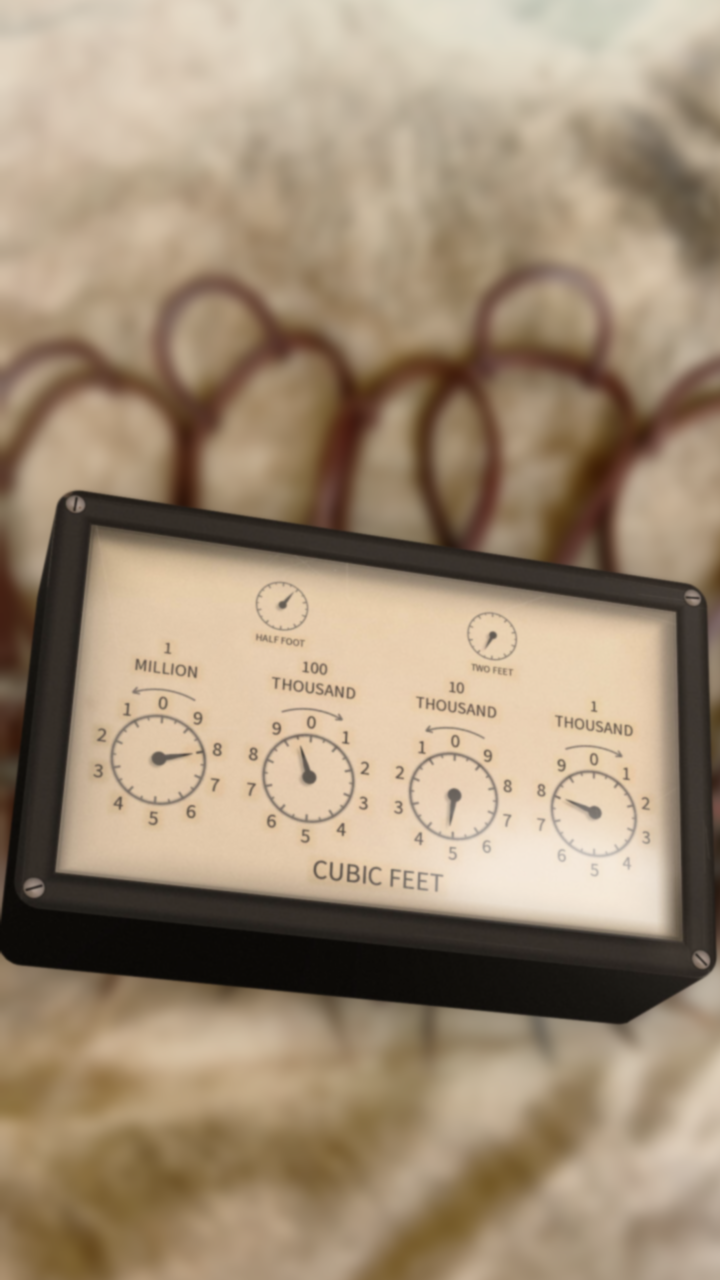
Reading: {"value": 794800, "unit": "ft³"}
